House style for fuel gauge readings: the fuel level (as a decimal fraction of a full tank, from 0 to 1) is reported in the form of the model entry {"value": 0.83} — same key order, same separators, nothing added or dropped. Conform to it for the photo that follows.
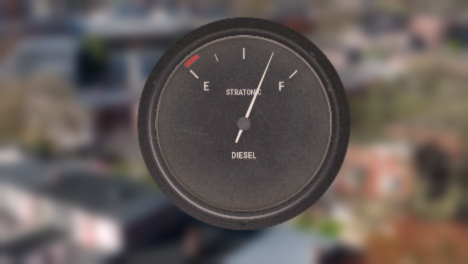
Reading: {"value": 0.75}
